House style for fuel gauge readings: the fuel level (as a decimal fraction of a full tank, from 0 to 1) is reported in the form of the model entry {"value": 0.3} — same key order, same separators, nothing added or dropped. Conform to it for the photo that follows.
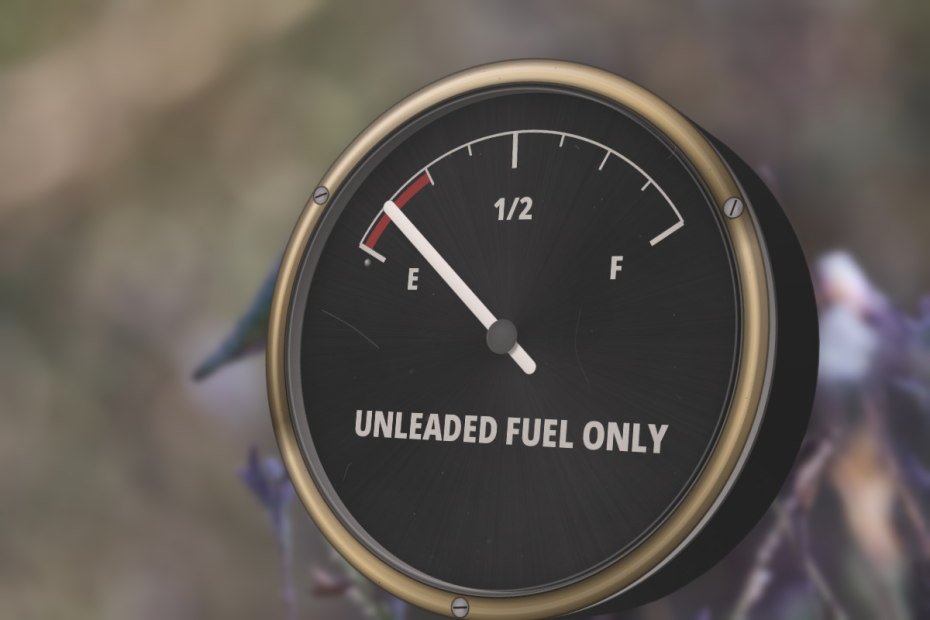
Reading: {"value": 0.125}
